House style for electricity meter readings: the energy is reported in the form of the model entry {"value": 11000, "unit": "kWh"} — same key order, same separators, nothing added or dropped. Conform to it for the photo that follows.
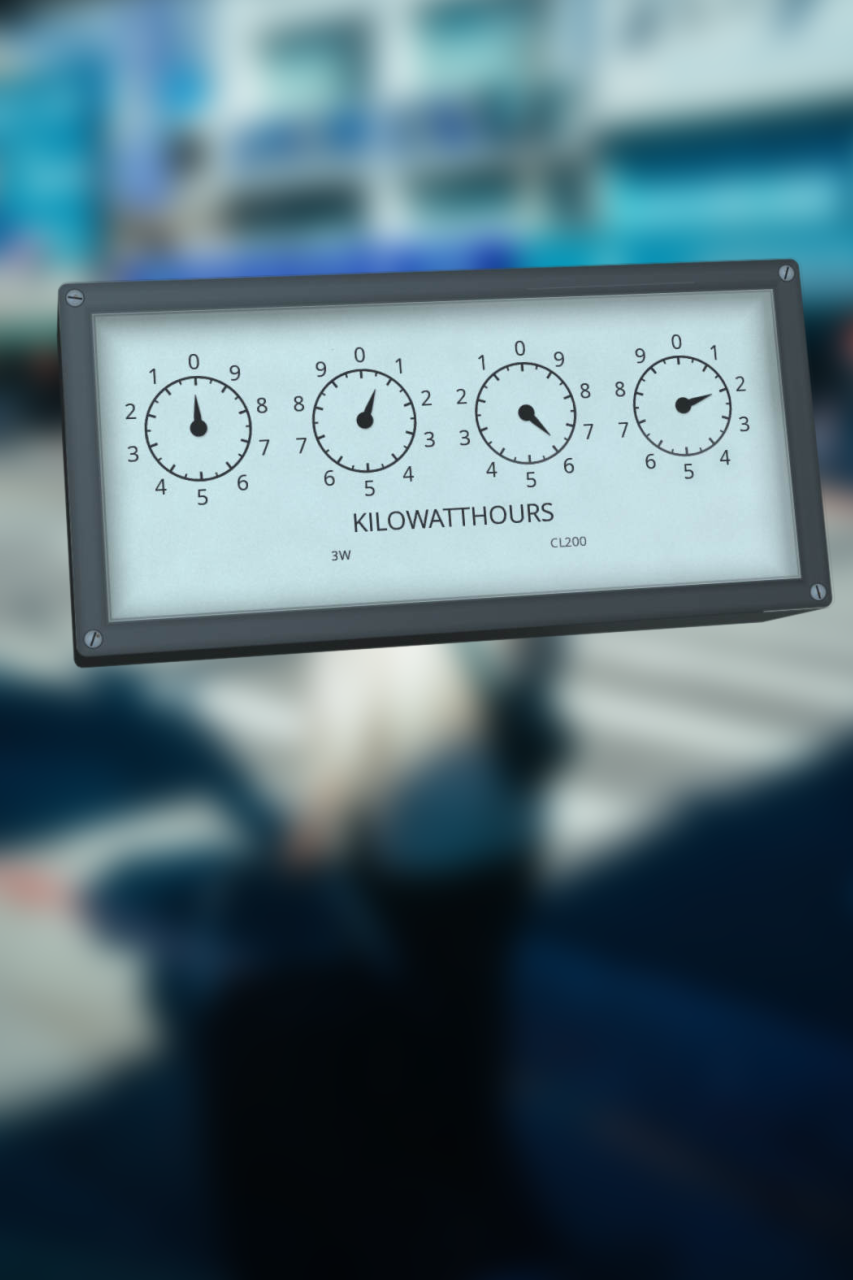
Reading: {"value": 62, "unit": "kWh"}
